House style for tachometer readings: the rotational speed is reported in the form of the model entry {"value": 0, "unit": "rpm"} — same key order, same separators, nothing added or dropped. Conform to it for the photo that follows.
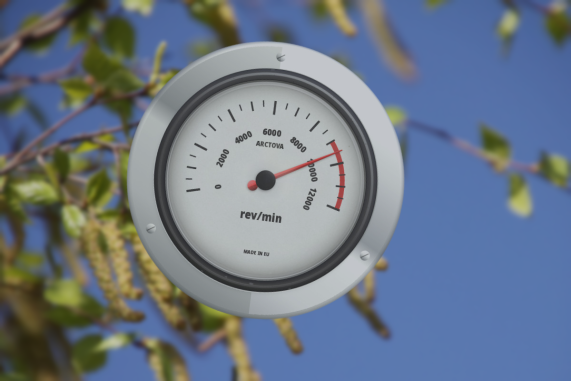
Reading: {"value": 9500, "unit": "rpm"}
